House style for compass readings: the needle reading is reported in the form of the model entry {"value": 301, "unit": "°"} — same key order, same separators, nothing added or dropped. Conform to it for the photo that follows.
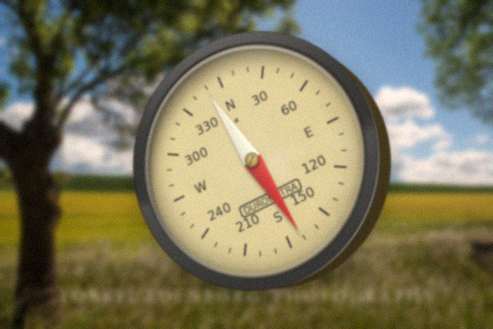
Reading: {"value": 170, "unit": "°"}
